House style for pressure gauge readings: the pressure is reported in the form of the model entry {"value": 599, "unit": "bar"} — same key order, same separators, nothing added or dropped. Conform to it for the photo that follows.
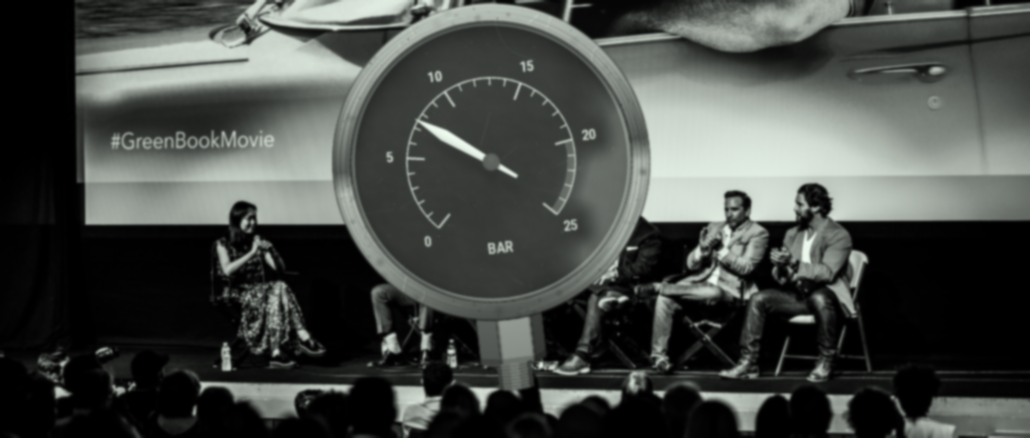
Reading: {"value": 7.5, "unit": "bar"}
